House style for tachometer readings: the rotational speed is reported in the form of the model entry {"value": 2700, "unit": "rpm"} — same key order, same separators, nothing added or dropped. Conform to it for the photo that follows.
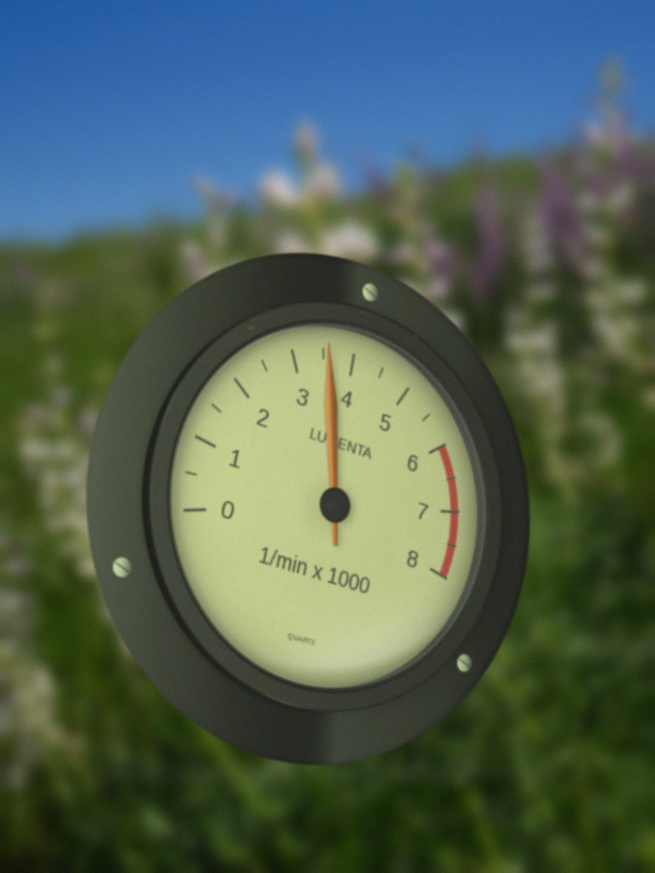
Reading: {"value": 3500, "unit": "rpm"}
